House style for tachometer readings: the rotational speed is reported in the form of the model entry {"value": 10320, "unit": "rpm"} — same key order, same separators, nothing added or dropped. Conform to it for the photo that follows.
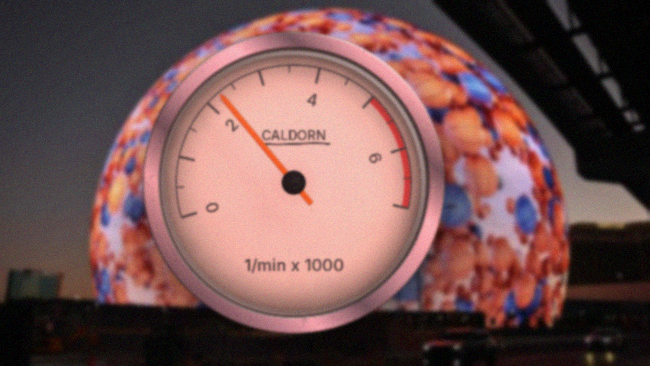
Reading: {"value": 2250, "unit": "rpm"}
